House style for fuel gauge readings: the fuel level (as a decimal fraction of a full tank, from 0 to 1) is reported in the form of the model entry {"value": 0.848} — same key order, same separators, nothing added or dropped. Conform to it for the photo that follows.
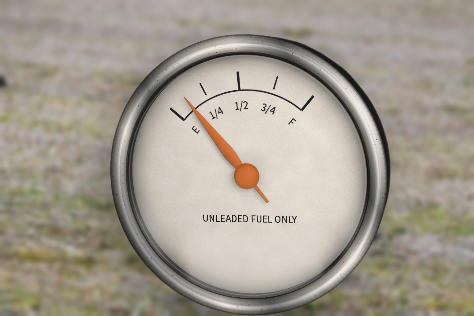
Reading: {"value": 0.125}
